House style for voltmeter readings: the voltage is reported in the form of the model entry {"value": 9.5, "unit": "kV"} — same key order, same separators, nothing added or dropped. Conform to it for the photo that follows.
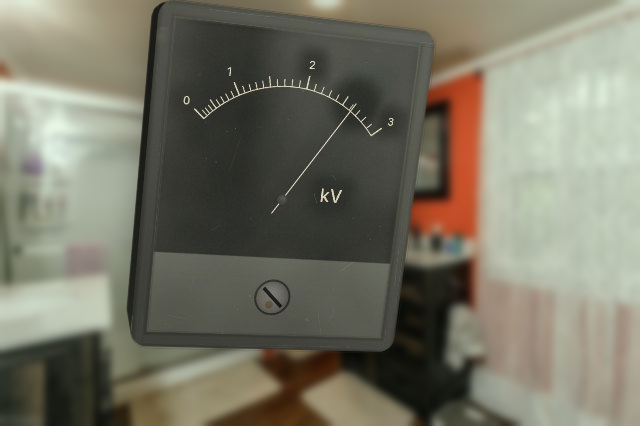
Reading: {"value": 2.6, "unit": "kV"}
